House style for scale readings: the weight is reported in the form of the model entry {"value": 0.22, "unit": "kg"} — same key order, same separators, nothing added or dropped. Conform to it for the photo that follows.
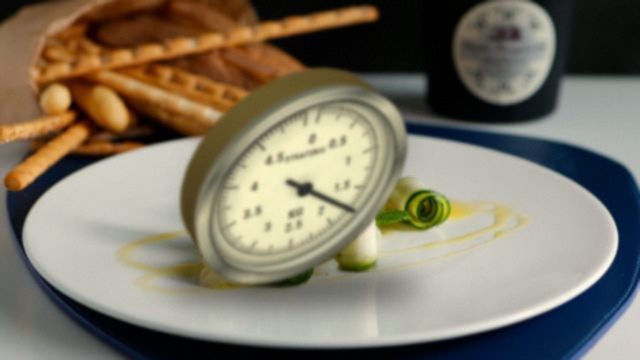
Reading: {"value": 1.75, "unit": "kg"}
